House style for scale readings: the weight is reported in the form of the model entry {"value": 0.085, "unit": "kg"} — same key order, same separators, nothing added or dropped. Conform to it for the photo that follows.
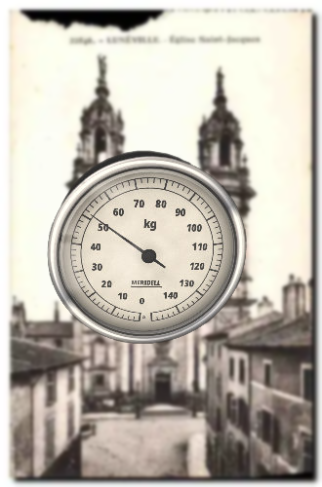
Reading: {"value": 52, "unit": "kg"}
